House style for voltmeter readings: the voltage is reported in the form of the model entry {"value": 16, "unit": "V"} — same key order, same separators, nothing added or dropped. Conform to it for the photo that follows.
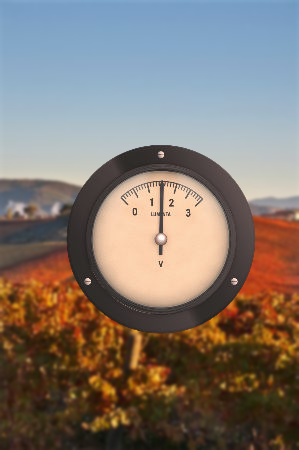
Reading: {"value": 1.5, "unit": "V"}
